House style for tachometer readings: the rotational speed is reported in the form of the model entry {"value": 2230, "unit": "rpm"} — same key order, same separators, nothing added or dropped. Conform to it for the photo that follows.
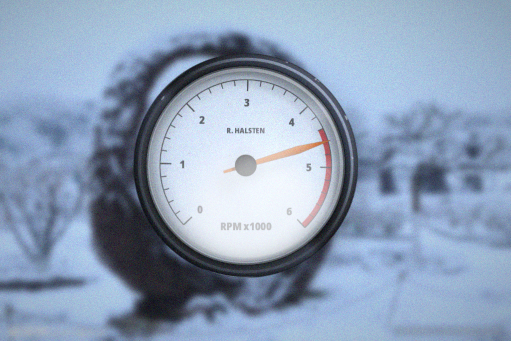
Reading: {"value": 4600, "unit": "rpm"}
